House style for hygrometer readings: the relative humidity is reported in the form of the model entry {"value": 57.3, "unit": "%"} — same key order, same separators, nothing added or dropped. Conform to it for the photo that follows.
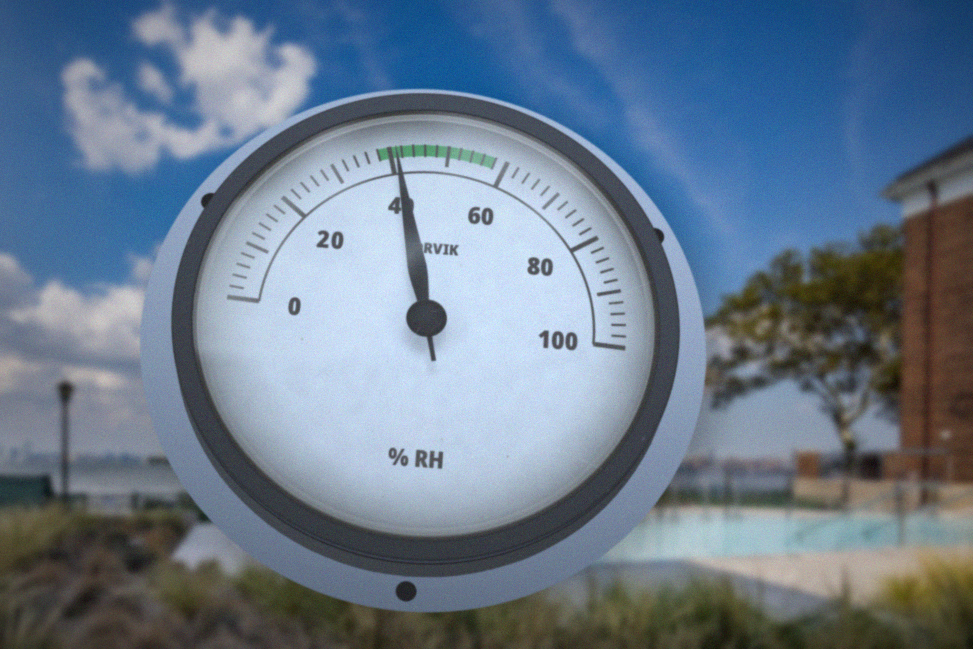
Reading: {"value": 41, "unit": "%"}
